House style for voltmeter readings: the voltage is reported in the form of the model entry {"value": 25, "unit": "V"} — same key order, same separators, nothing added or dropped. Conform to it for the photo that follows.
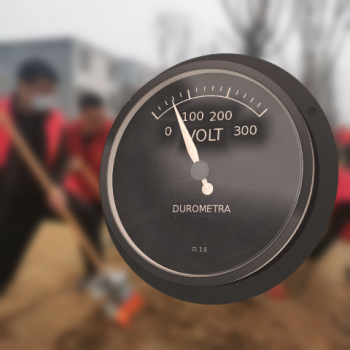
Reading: {"value": 60, "unit": "V"}
